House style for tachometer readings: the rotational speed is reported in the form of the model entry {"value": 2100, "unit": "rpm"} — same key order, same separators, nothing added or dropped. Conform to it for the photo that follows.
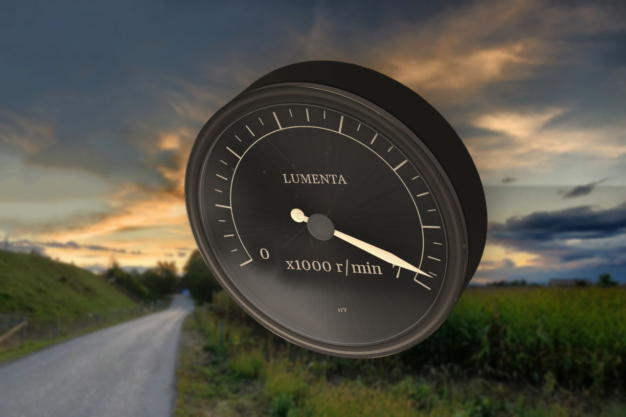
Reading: {"value": 6750, "unit": "rpm"}
